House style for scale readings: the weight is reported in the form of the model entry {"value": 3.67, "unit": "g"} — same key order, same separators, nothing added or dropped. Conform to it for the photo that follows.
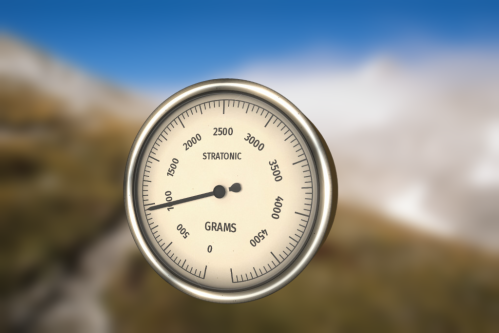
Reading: {"value": 950, "unit": "g"}
